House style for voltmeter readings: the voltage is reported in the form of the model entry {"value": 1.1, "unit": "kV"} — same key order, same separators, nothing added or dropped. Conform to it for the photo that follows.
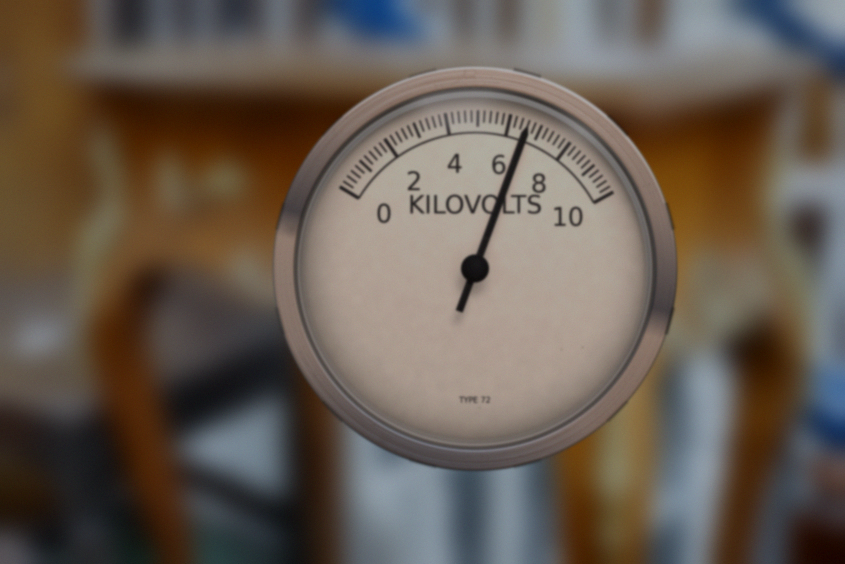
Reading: {"value": 6.6, "unit": "kV"}
